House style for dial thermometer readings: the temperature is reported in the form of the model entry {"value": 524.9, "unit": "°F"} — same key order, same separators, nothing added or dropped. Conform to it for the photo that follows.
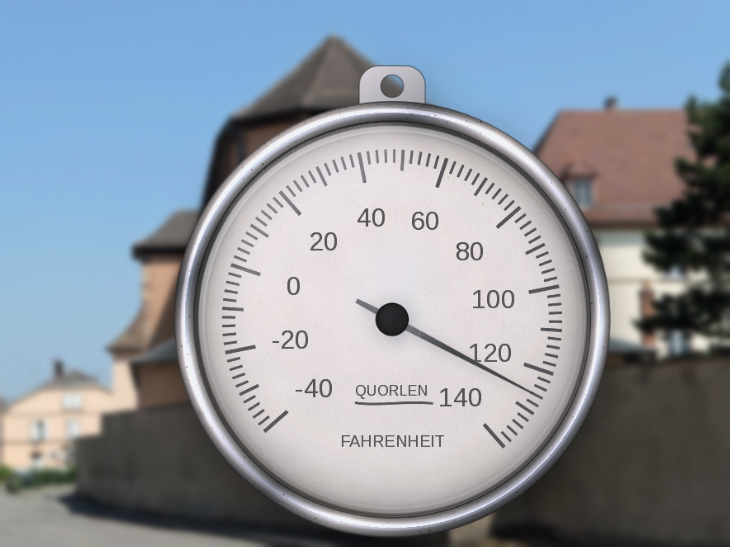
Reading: {"value": 126, "unit": "°F"}
